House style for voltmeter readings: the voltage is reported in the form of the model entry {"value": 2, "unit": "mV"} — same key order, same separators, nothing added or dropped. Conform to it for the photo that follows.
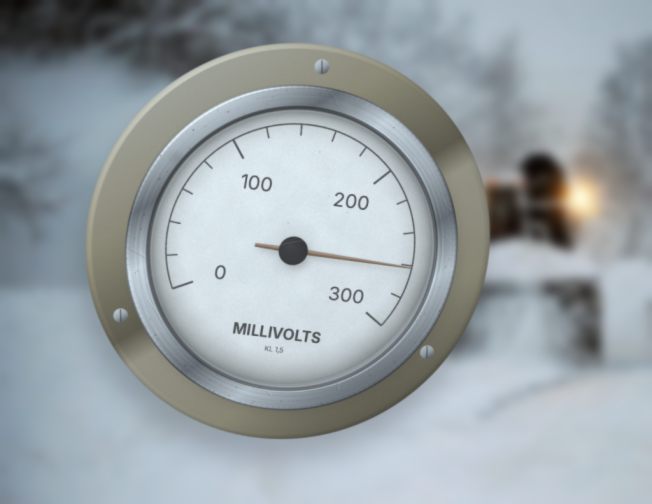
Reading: {"value": 260, "unit": "mV"}
